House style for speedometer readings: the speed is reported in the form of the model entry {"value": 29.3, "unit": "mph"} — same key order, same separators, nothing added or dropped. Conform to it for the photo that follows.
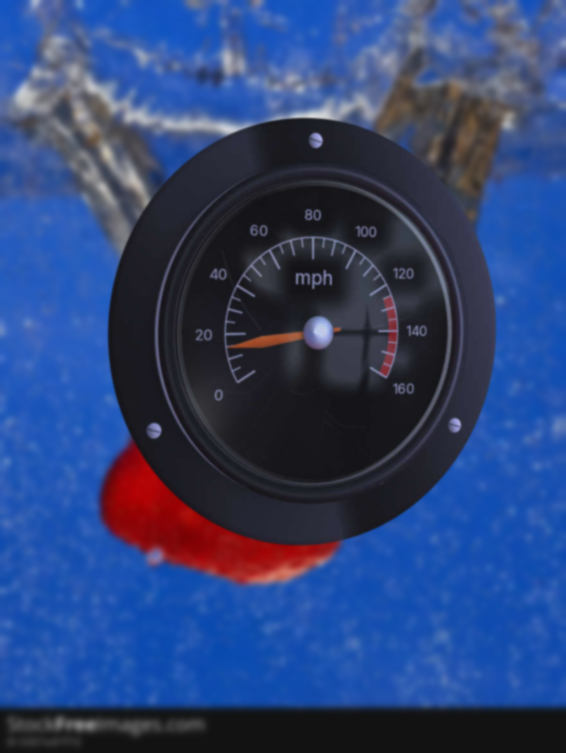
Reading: {"value": 15, "unit": "mph"}
